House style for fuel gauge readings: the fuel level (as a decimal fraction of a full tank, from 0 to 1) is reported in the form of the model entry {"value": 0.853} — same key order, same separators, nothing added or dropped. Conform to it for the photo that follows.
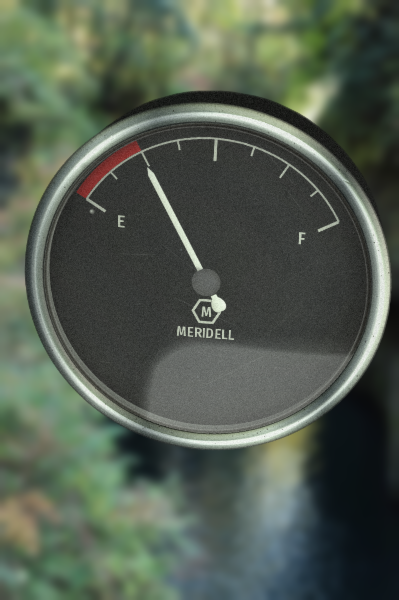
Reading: {"value": 0.25}
